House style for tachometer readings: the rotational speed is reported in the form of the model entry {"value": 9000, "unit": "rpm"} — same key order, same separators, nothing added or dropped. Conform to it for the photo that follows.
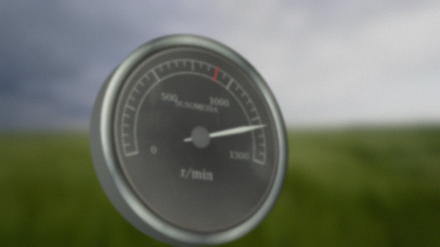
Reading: {"value": 1300, "unit": "rpm"}
